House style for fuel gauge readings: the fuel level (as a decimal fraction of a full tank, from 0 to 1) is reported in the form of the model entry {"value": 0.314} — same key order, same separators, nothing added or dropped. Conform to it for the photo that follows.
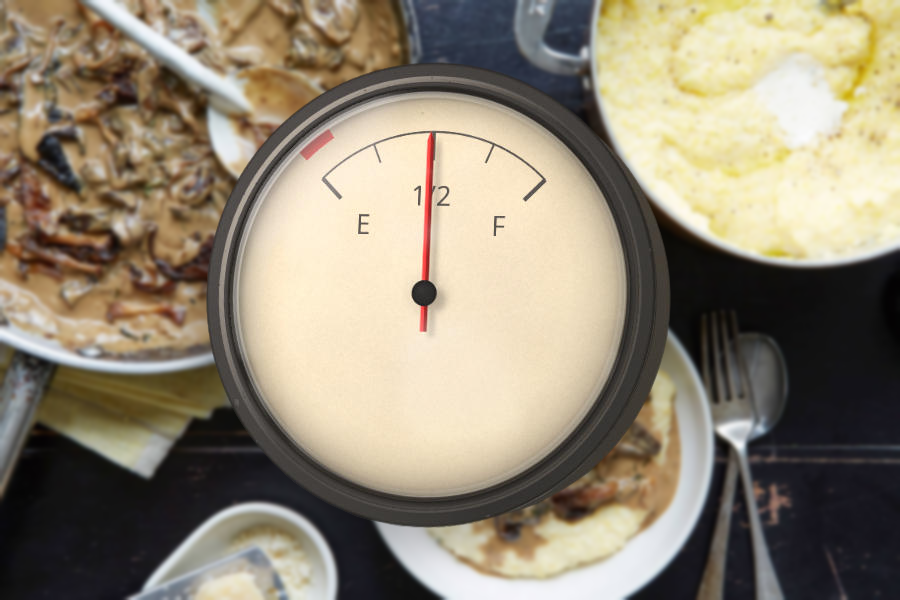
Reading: {"value": 0.5}
